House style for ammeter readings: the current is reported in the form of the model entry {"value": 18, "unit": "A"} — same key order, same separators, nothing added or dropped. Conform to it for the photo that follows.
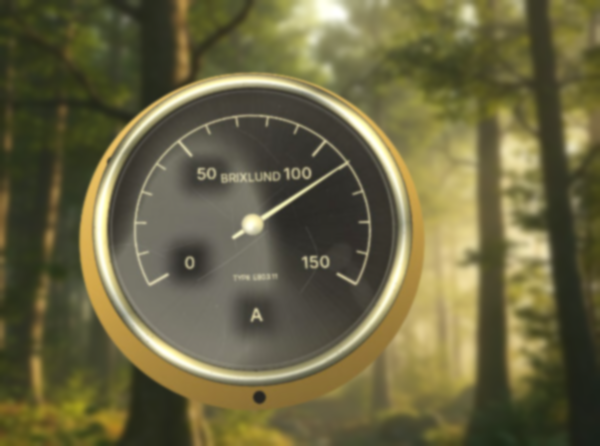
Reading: {"value": 110, "unit": "A"}
